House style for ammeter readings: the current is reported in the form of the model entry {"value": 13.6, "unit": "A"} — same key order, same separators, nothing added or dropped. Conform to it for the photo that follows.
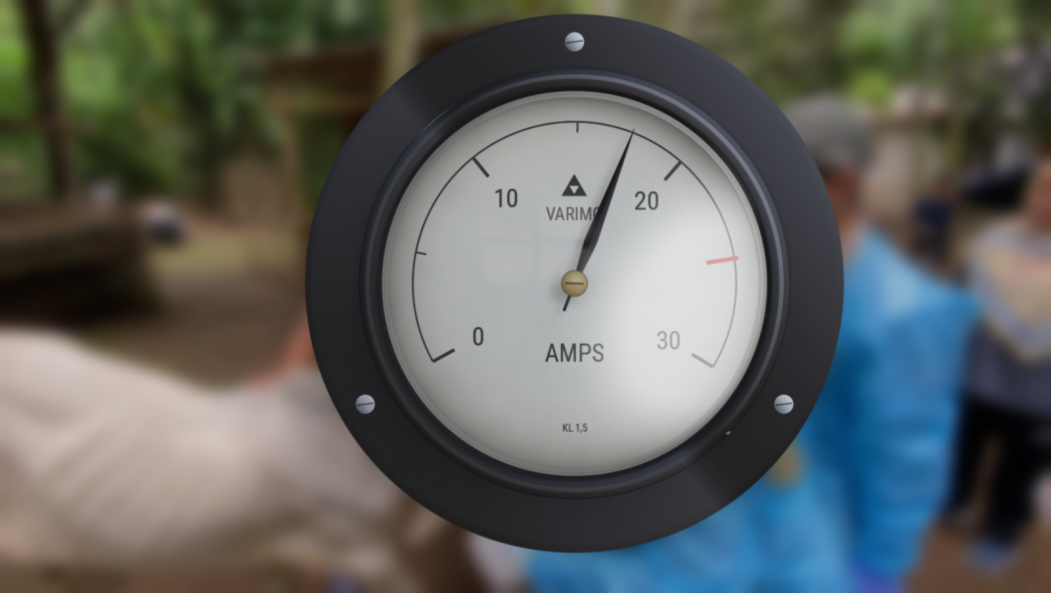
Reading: {"value": 17.5, "unit": "A"}
